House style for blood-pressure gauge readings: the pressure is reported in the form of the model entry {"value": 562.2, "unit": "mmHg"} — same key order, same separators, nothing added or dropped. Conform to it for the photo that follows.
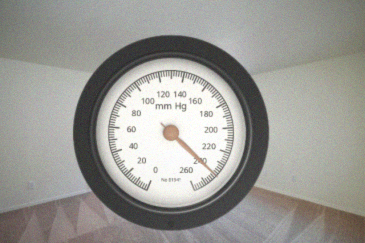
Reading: {"value": 240, "unit": "mmHg"}
